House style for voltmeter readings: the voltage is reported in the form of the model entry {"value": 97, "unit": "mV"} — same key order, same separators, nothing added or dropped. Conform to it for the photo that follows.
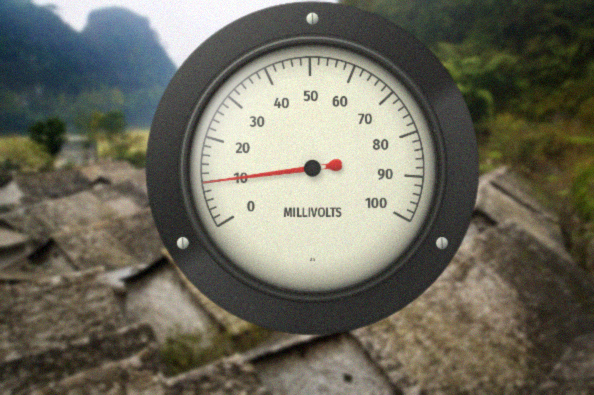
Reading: {"value": 10, "unit": "mV"}
